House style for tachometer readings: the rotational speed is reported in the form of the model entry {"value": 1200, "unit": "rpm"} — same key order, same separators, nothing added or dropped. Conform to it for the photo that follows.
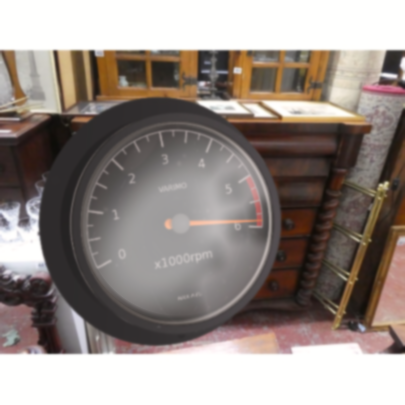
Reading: {"value": 5875, "unit": "rpm"}
